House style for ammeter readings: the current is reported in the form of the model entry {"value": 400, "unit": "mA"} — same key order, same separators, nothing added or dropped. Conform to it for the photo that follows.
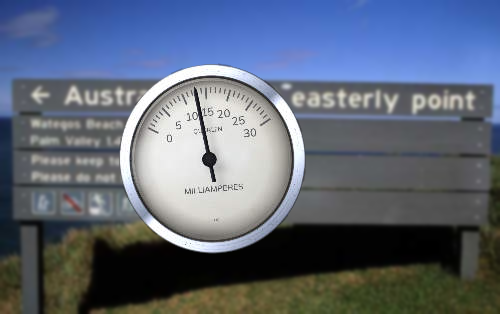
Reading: {"value": 13, "unit": "mA"}
